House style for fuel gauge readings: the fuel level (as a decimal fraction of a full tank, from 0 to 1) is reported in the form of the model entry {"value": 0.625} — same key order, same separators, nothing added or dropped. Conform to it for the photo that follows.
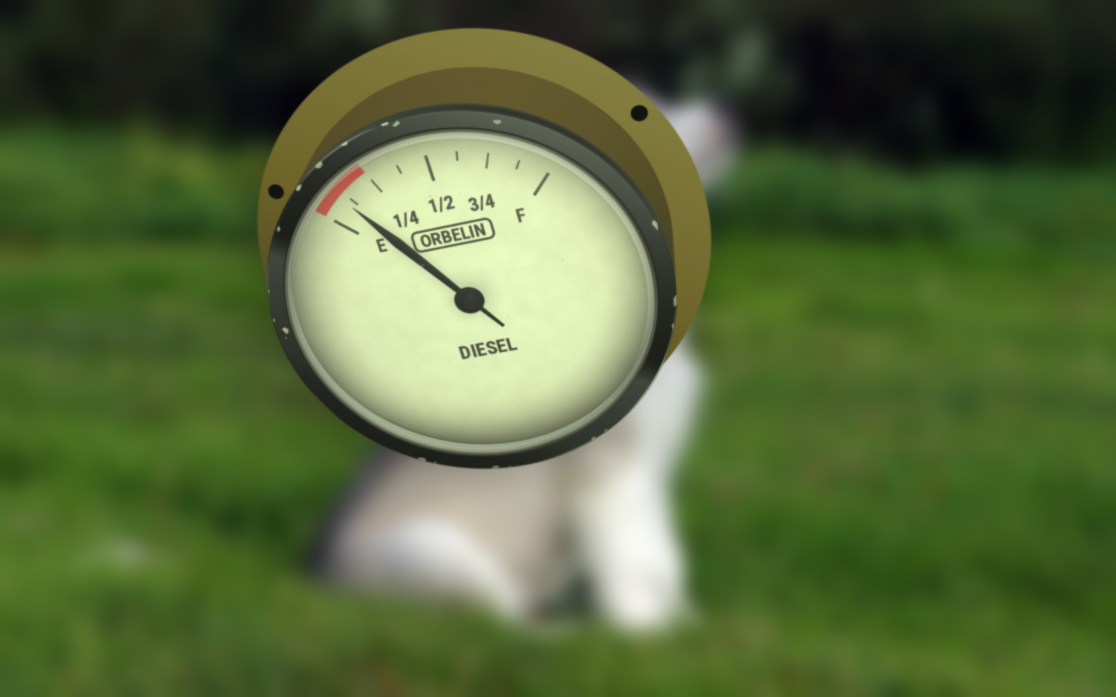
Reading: {"value": 0.125}
